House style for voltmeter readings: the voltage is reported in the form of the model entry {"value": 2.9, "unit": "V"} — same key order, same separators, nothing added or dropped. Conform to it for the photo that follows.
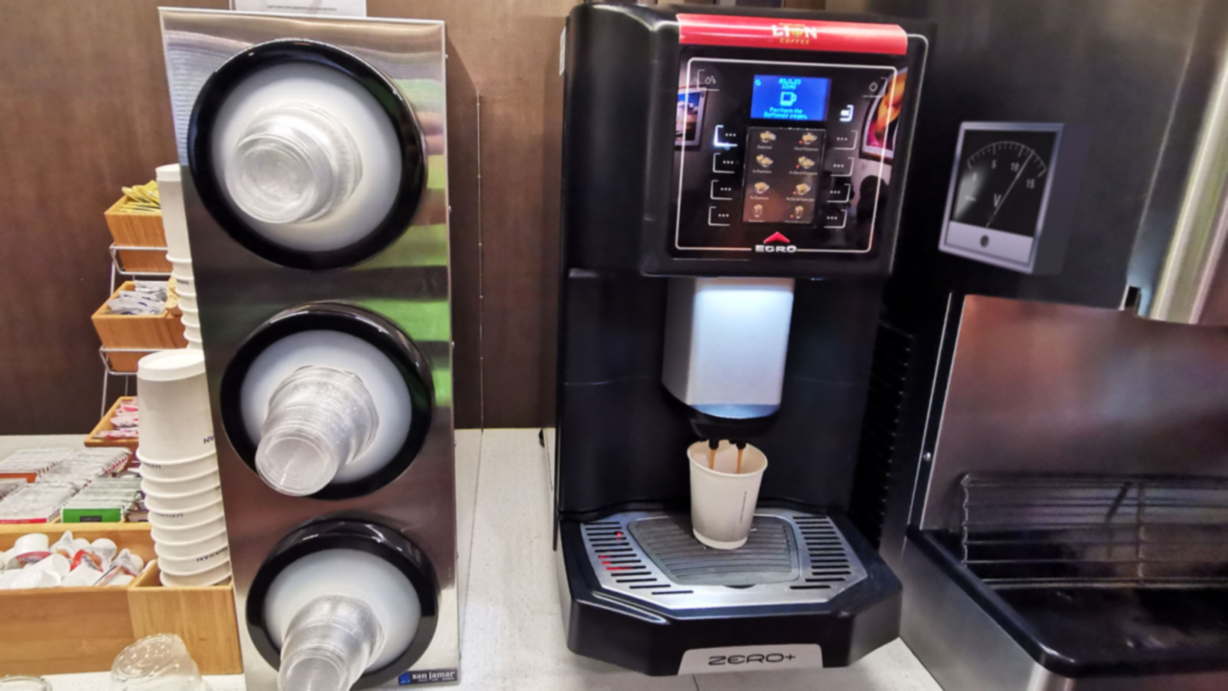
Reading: {"value": 12, "unit": "V"}
